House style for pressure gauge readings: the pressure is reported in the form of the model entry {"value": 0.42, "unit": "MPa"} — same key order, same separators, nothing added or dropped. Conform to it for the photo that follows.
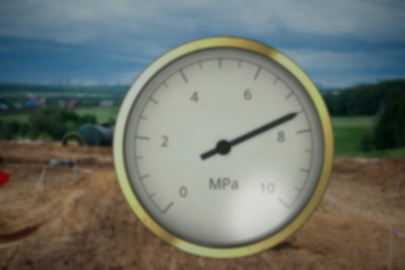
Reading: {"value": 7.5, "unit": "MPa"}
